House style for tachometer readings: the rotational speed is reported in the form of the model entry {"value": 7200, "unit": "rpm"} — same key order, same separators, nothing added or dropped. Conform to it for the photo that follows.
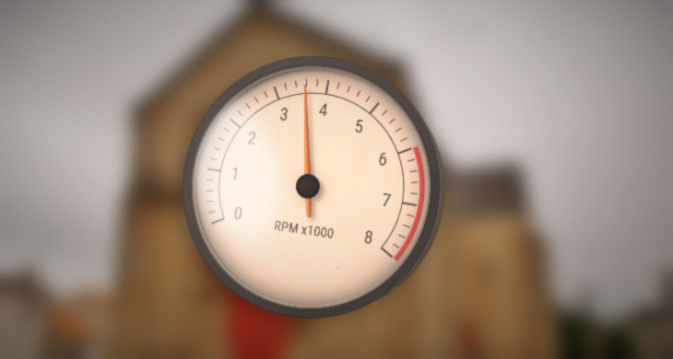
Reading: {"value": 3600, "unit": "rpm"}
